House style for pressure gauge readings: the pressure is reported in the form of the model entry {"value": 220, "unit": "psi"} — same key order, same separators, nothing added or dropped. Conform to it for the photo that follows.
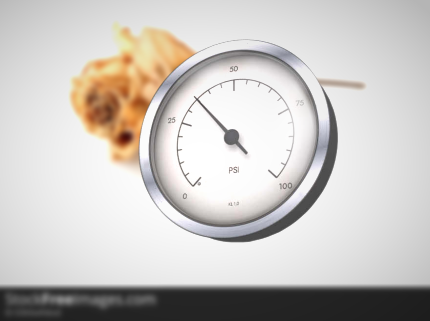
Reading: {"value": 35, "unit": "psi"}
